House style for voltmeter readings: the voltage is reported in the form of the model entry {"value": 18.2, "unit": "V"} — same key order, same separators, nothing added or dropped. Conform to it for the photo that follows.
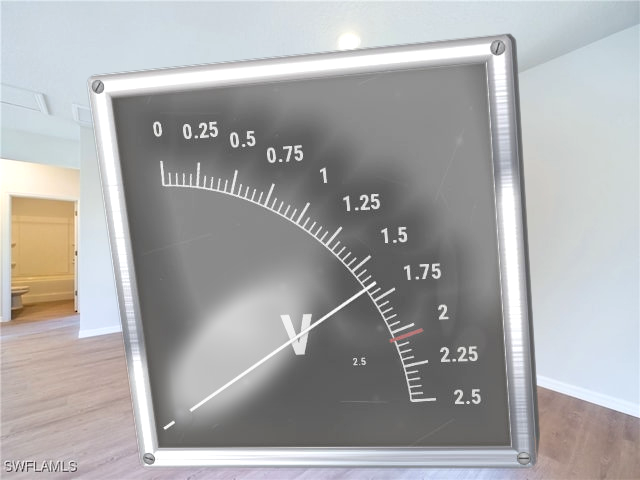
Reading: {"value": 1.65, "unit": "V"}
